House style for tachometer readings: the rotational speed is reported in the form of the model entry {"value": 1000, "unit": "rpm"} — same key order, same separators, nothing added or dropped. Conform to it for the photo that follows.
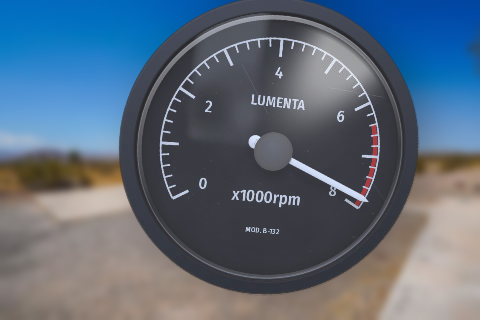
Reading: {"value": 7800, "unit": "rpm"}
